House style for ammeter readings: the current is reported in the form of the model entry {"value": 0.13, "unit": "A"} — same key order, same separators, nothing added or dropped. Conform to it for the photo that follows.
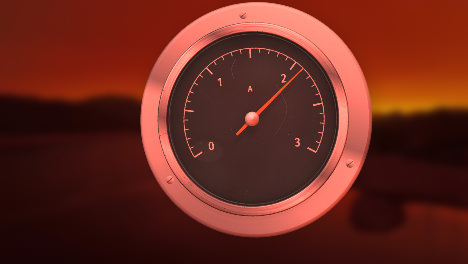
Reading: {"value": 2.1, "unit": "A"}
